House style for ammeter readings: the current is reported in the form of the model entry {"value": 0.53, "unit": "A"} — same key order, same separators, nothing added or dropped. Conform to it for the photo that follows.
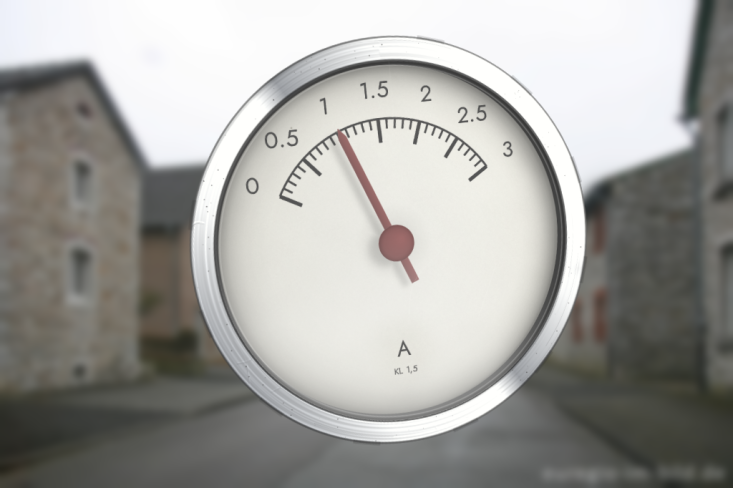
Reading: {"value": 1, "unit": "A"}
